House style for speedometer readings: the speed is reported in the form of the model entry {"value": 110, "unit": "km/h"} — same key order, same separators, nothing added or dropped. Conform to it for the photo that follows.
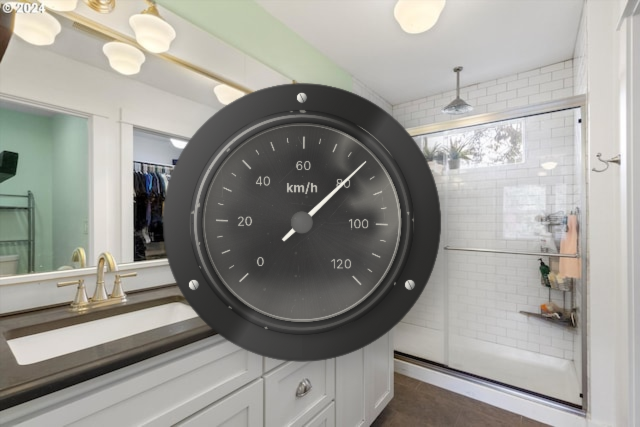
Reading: {"value": 80, "unit": "km/h"}
